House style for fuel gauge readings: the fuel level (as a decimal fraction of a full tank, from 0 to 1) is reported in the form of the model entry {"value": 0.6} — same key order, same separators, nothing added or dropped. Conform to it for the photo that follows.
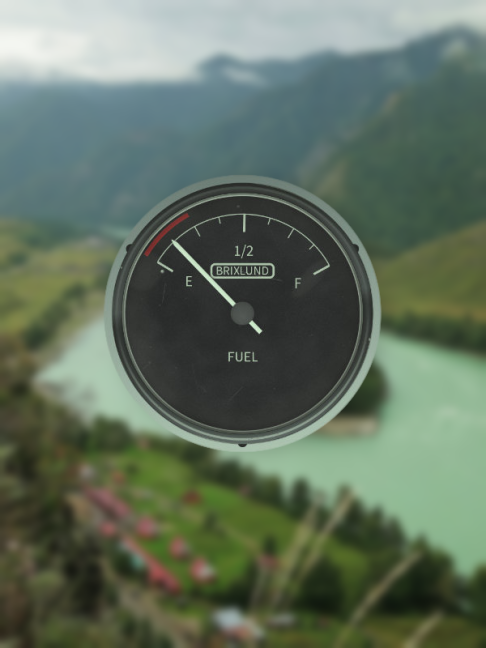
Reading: {"value": 0.125}
